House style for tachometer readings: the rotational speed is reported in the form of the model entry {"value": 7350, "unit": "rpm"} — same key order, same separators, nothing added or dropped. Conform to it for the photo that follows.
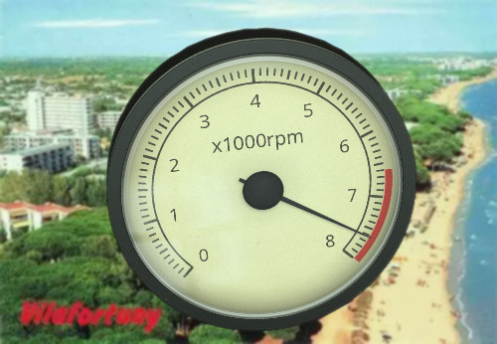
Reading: {"value": 7600, "unit": "rpm"}
